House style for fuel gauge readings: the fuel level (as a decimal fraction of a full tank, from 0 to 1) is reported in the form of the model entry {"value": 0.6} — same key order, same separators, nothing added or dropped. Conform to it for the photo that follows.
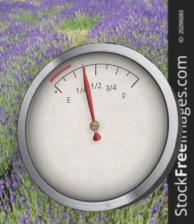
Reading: {"value": 0.375}
